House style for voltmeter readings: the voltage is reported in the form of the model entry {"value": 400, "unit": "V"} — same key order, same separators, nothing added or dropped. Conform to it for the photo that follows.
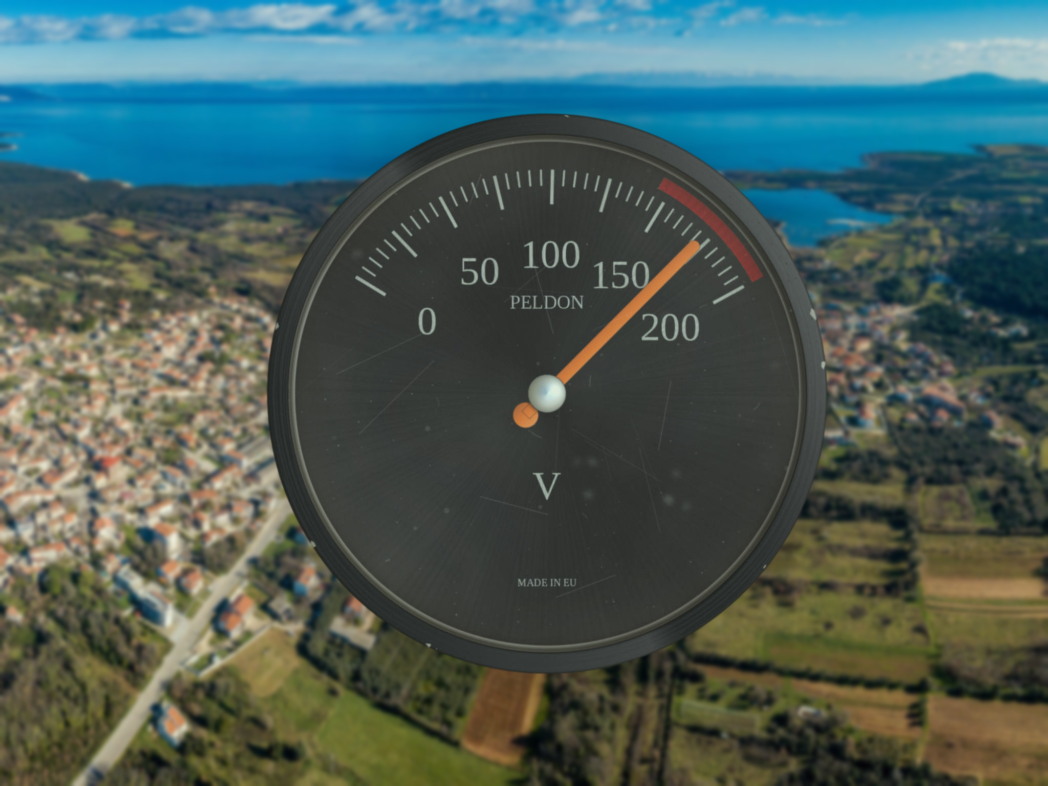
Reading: {"value": 172.5, "unit": "V"}
